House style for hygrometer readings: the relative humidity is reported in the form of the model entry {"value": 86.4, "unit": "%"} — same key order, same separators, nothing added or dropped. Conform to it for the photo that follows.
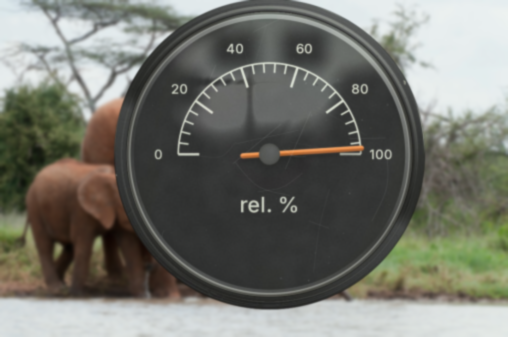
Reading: {"value": 98, "unit": "%"}
